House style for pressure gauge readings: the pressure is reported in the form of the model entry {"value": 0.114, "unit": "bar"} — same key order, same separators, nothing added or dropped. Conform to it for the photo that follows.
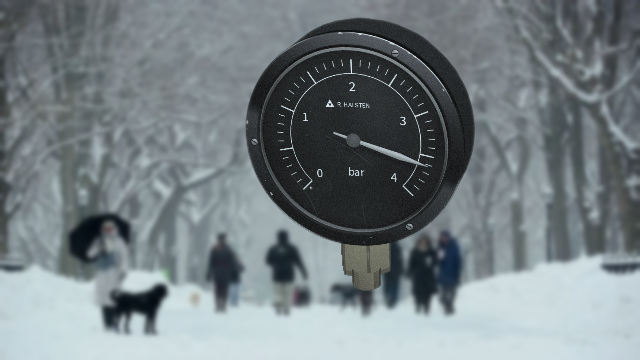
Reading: {"value": 3.6, "unit": "bar"}
